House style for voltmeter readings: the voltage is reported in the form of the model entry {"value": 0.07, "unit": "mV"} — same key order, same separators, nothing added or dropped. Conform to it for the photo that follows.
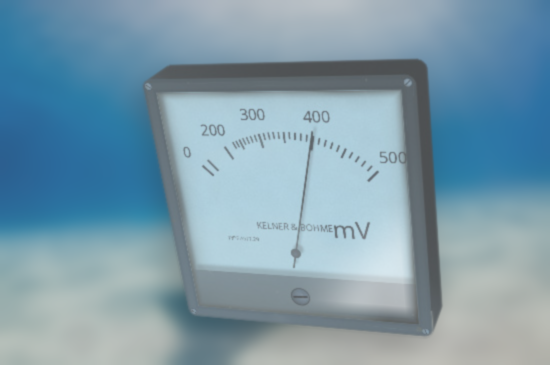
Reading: {"value": 400, "unit": "mV"}
